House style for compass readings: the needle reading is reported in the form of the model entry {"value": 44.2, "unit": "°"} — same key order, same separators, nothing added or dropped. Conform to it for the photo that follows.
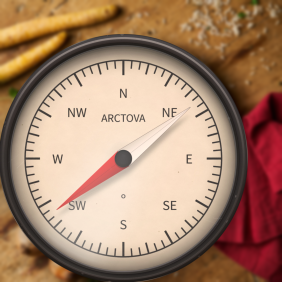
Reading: {"value": 232.5, "unit": "°"}
